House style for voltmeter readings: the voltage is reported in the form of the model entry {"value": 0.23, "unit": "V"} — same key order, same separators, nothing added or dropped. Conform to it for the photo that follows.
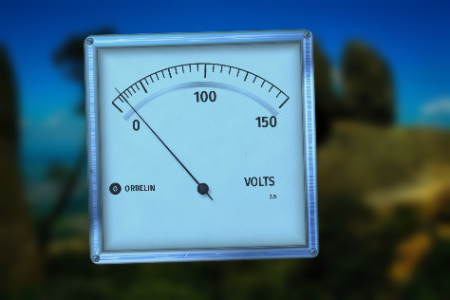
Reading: {"value": 25, "unit": "V"}
